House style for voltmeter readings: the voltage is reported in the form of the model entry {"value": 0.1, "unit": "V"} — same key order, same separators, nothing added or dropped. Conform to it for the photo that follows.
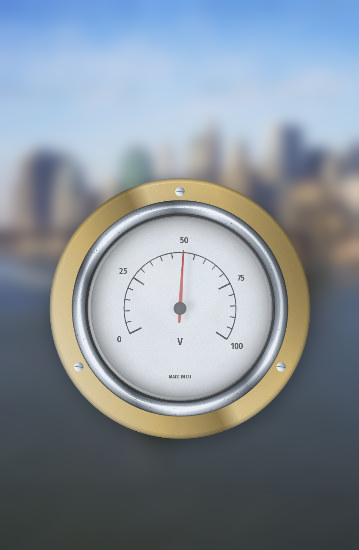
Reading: {"value": 50, "unit": "V"}
